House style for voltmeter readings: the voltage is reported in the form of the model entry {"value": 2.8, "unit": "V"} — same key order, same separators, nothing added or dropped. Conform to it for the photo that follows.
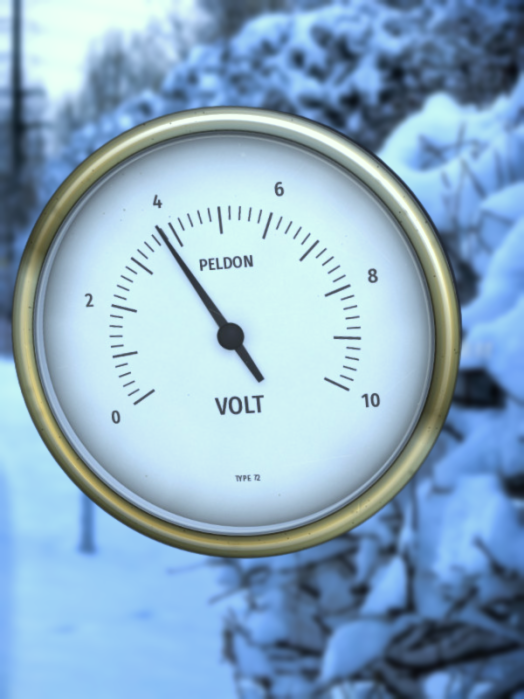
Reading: {"value": 3.8, "unit": "V"}
